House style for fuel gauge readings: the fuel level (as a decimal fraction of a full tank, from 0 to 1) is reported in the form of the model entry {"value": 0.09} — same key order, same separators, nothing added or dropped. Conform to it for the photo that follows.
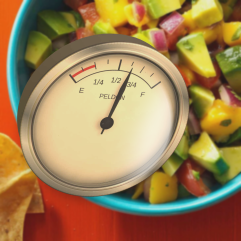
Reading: {"value": 0.625}
